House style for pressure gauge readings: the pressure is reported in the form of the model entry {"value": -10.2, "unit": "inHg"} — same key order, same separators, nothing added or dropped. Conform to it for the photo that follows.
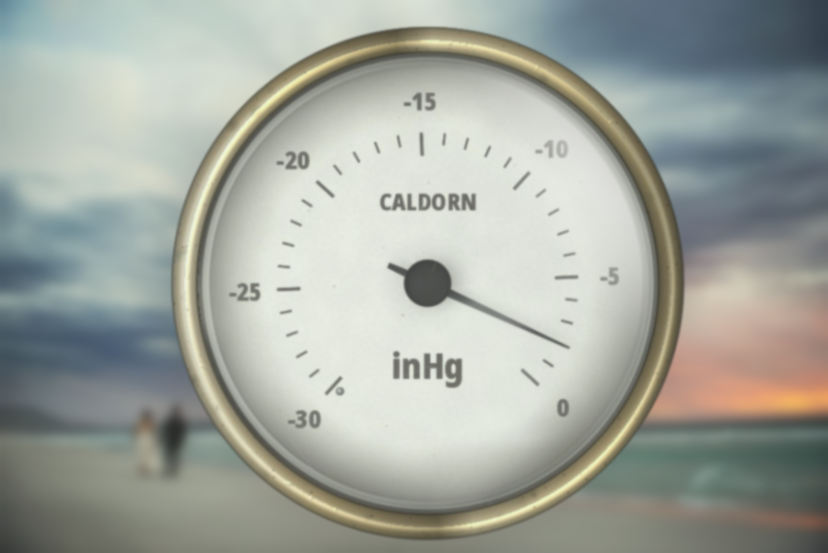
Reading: {"value": -2, "unit": "inHg"}
